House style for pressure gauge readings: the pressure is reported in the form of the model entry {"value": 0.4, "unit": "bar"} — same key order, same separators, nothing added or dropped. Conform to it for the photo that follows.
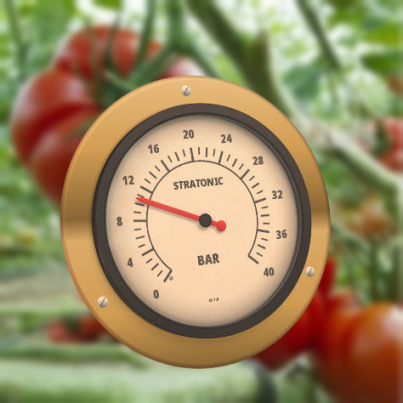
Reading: {"value": 10.5, "unit": "bar"}
